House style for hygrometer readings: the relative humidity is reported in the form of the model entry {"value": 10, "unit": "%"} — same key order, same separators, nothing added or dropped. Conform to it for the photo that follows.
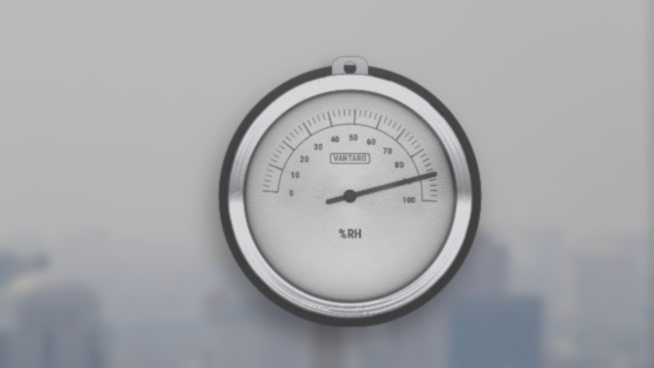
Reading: {"value": 90, "unit": "%"}
